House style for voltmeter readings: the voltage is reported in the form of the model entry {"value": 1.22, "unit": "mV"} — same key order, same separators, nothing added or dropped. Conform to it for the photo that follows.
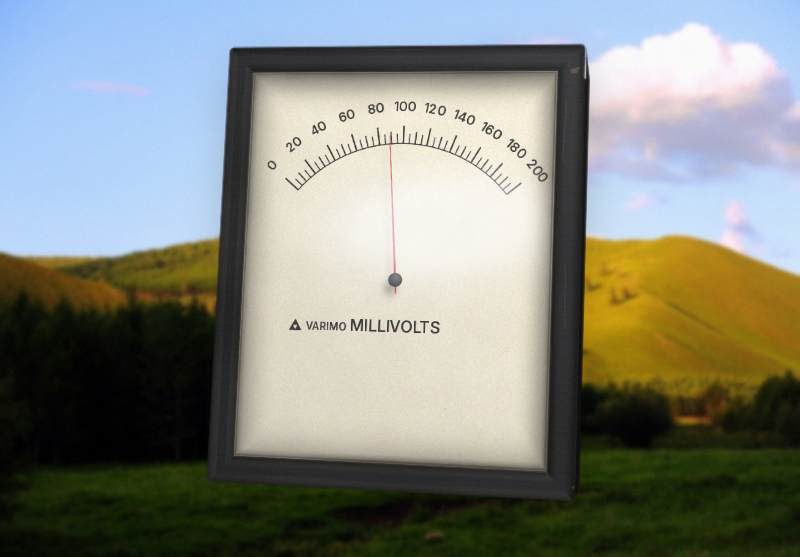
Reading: {"value": 90, "unit": "mV"}
